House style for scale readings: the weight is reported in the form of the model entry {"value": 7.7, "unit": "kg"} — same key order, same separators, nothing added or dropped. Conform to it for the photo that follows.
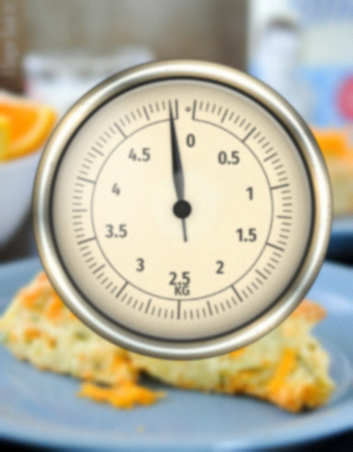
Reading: {"value": 4.95, "unit": "kg"}
